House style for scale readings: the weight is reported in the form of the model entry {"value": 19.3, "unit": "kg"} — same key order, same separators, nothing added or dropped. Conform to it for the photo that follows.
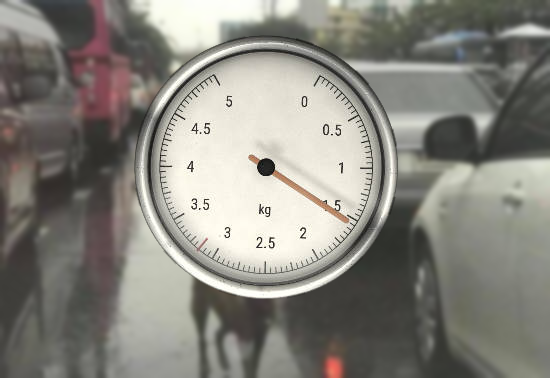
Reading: {"value": 1.55, "unit": "kg"}
